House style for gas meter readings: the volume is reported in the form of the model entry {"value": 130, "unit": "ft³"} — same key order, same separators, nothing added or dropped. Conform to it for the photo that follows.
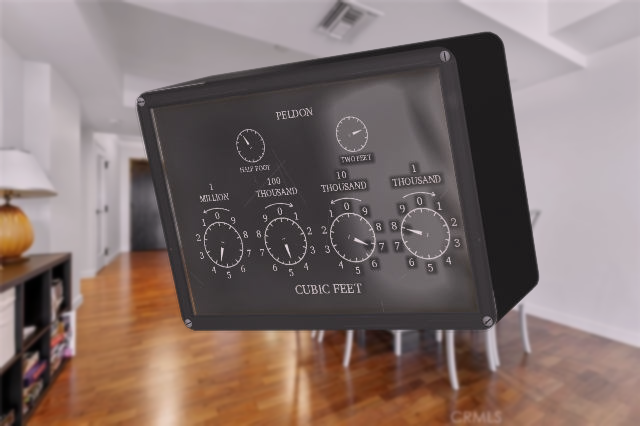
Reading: {"value": 446800, "unit": "ft³"}
